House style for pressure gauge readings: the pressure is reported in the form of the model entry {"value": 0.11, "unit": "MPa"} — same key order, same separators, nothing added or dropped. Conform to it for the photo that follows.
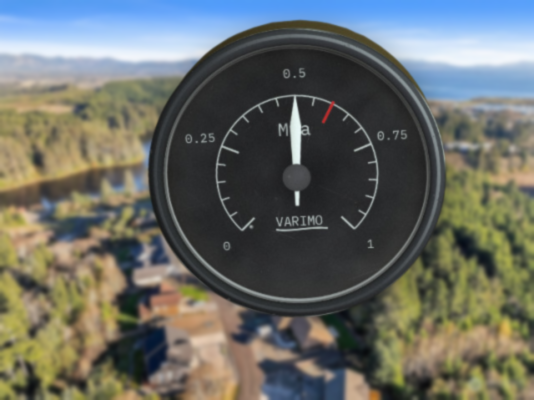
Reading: {"value": 0.5, "unit": "MPa"}
